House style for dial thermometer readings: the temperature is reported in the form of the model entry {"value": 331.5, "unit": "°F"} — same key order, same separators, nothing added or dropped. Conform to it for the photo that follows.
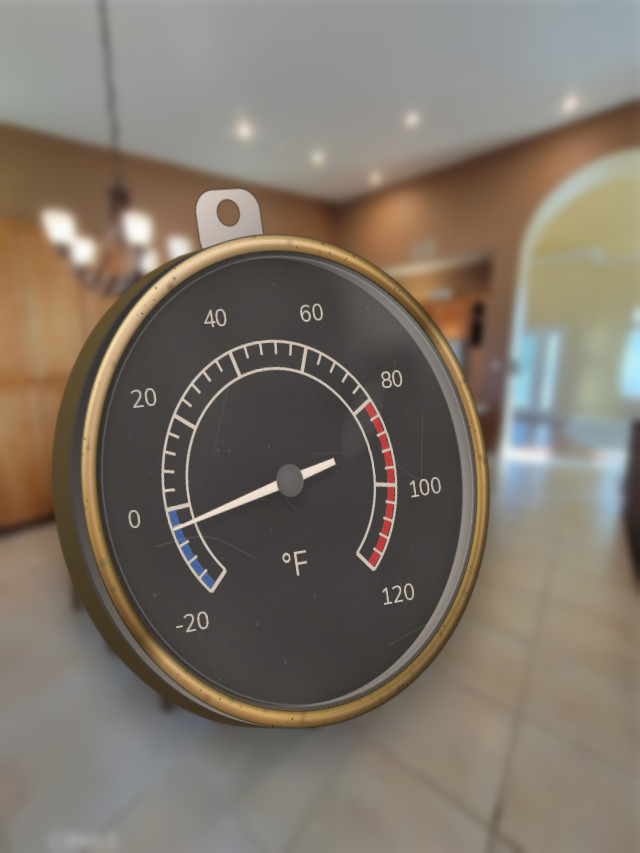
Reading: {"value": -4, "unit": "°F"}
